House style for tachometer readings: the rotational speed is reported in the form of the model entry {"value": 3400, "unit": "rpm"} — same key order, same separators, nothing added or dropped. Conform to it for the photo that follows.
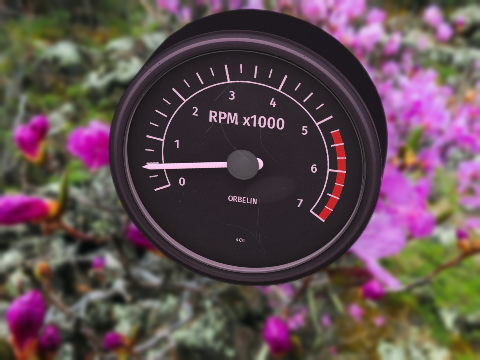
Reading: {"value": 500, "unit": "rpm"}
